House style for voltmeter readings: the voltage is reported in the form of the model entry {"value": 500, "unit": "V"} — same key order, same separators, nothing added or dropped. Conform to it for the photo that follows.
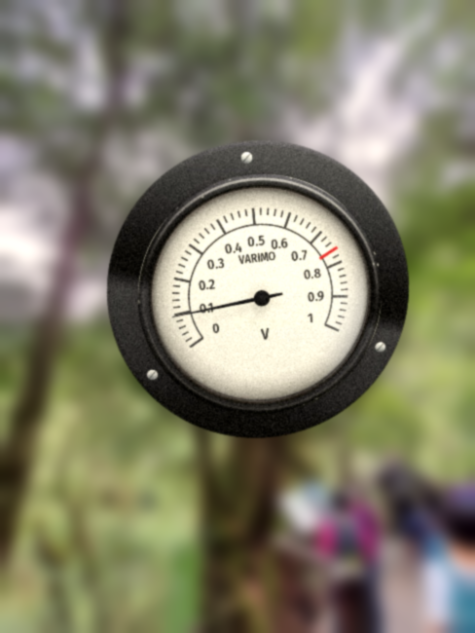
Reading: {"value": 0.1, "unit": "V"}
